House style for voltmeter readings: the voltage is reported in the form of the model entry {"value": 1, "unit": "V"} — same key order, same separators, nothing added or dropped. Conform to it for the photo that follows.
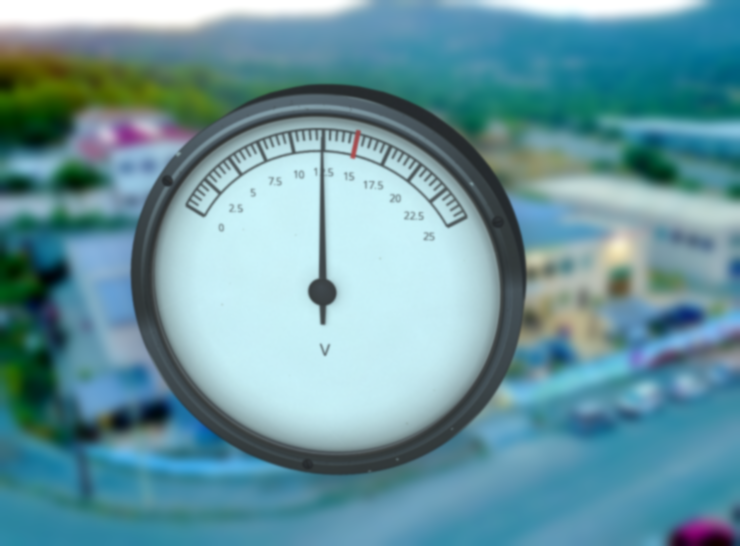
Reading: {"value": 12.5, "unit": "V"}
